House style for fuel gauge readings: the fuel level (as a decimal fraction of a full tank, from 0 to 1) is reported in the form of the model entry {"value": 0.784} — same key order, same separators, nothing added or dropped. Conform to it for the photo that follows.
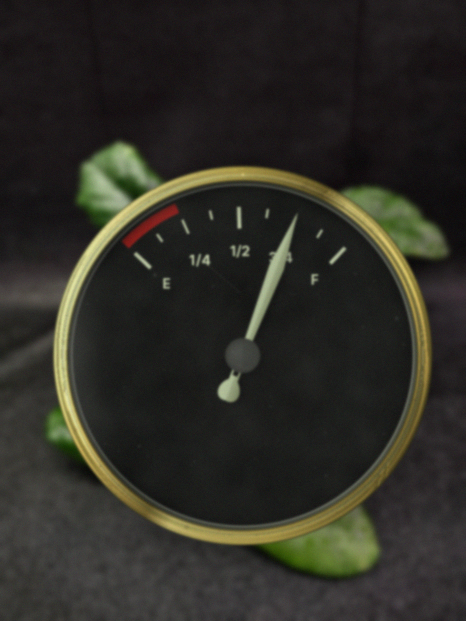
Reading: {"value": 0.75}
